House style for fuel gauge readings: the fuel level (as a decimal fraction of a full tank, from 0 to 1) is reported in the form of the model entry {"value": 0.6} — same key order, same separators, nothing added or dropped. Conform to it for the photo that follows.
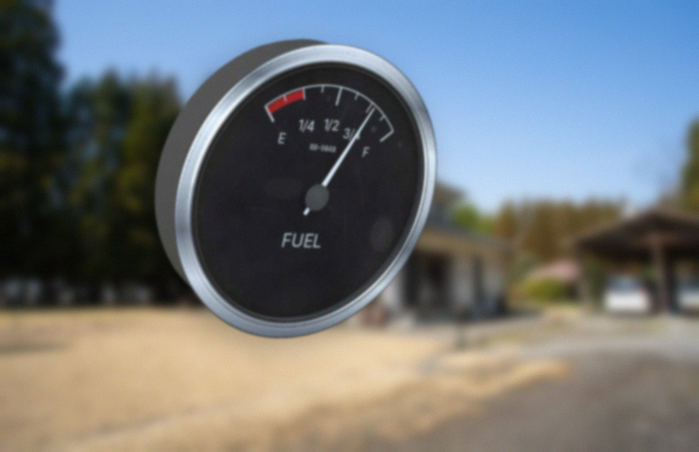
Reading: {"value": 0.75}
